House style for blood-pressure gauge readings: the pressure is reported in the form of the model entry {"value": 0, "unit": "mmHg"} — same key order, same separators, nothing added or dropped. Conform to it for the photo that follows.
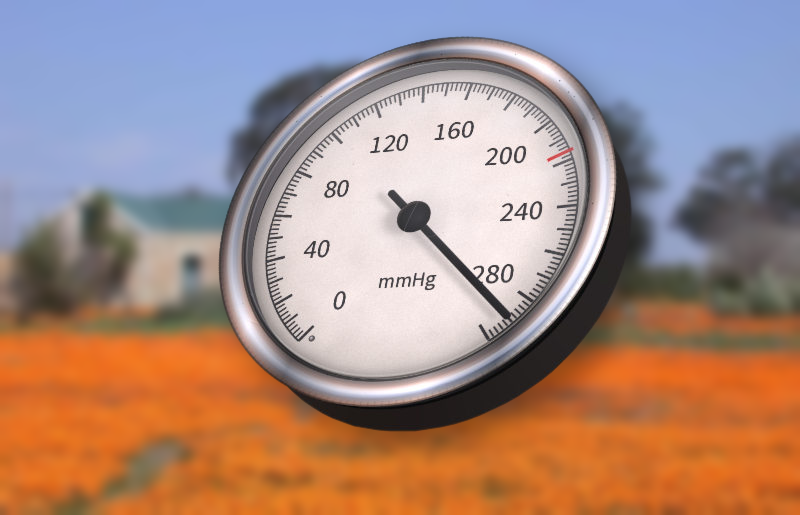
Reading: {"value": 290, "unit": "mmHg"}
